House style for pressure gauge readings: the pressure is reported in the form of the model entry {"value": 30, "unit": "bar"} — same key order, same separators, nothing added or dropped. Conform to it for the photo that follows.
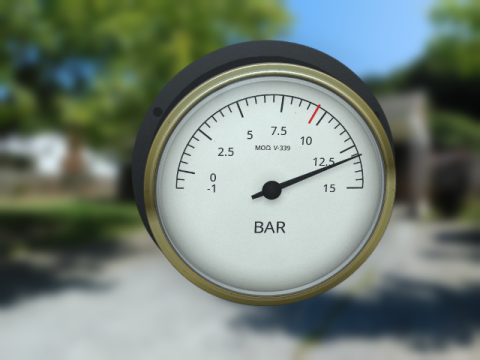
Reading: {"value": 13, "unit": "bar"}
